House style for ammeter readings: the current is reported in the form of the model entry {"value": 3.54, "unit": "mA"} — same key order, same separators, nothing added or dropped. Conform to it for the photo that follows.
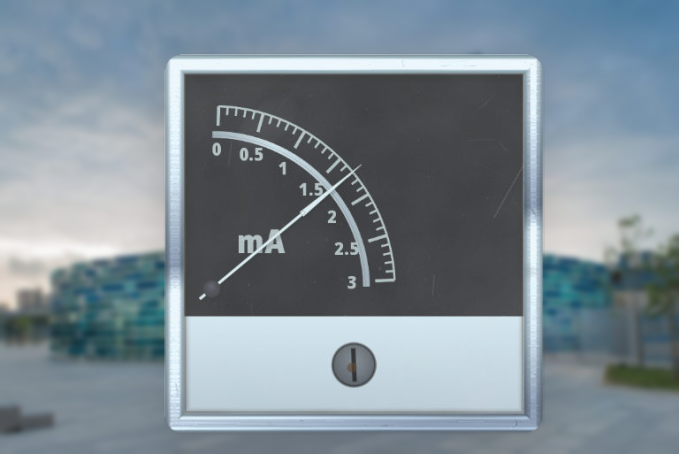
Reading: {"value": 1.7, "unit": "mA"}
